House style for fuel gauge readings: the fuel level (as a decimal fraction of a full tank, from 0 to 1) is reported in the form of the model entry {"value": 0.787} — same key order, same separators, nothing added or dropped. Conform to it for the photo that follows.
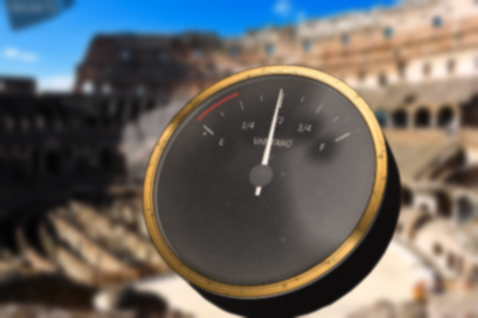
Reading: {"value": 0.5}
